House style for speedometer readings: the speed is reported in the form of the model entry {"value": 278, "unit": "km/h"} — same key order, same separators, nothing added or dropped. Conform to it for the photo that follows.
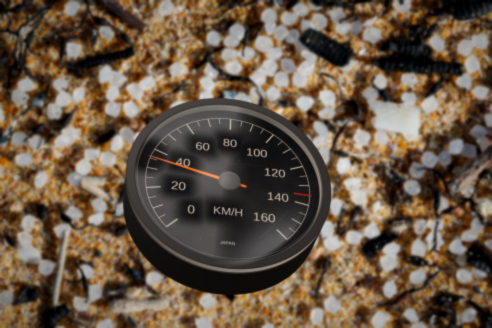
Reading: {"value": 35, "unit": "km/h"}
